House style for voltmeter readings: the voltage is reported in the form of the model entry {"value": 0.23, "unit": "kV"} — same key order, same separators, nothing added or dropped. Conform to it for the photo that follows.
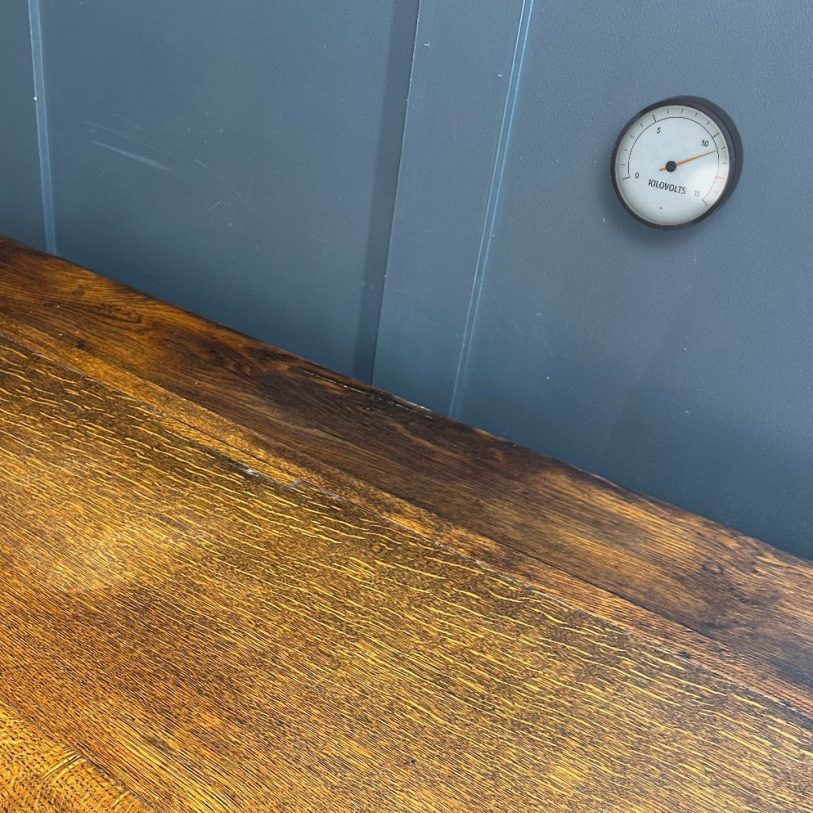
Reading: {"value": 11, "unit": "kV"}
